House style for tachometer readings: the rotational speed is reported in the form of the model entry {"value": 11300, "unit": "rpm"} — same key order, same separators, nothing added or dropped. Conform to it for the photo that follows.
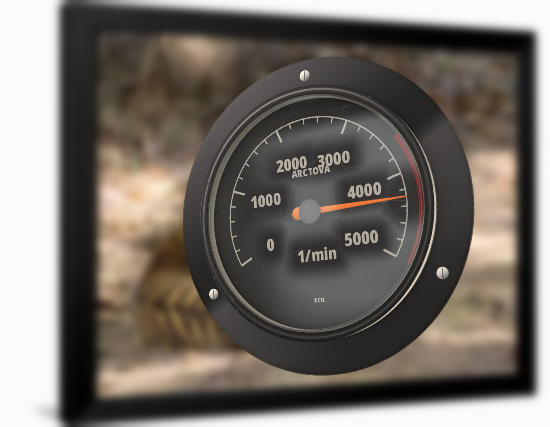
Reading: {"value": 4300, "unit": "rpm"}
